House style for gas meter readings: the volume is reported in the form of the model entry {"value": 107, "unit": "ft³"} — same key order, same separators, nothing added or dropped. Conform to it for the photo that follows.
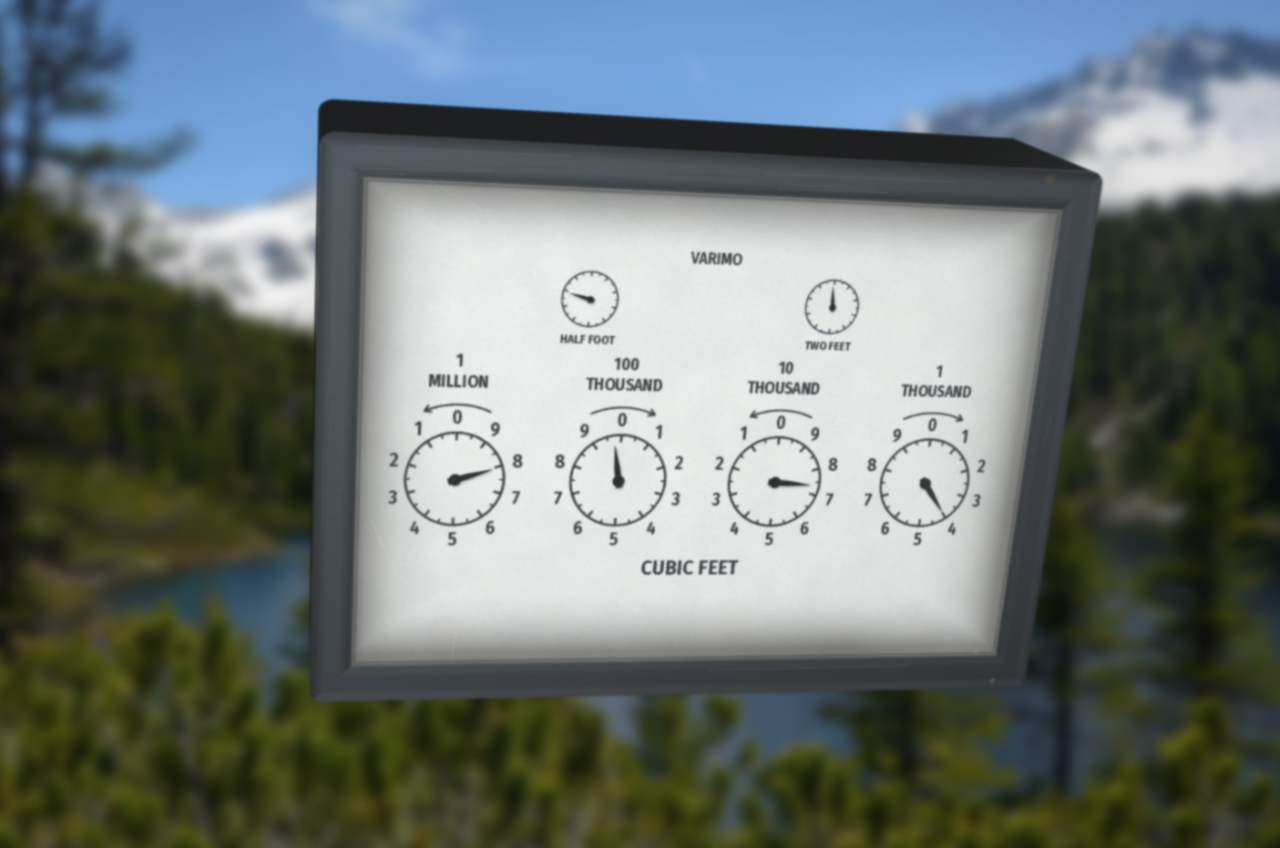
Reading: {"value": 797400, "unit": "ft³"}
